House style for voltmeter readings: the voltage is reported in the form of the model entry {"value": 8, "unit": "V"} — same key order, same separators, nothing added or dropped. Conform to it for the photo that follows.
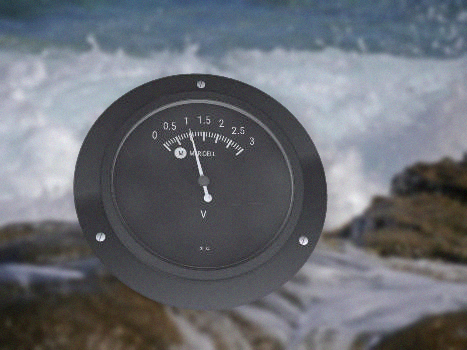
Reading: {"value": 1, "unit": "V"}
